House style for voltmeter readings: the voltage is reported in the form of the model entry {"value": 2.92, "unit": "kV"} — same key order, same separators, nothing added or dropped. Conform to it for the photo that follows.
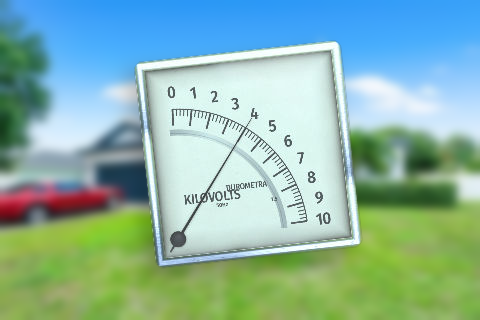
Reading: {"value": 4, "unit": "kV"}
